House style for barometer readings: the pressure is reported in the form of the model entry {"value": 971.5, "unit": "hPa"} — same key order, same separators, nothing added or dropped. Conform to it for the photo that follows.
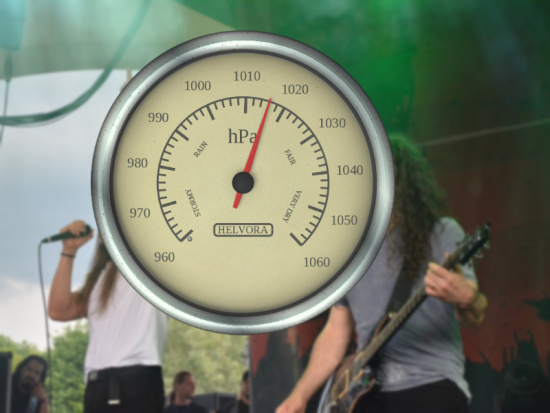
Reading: {"value": 1016, "unit": "hPa"}
